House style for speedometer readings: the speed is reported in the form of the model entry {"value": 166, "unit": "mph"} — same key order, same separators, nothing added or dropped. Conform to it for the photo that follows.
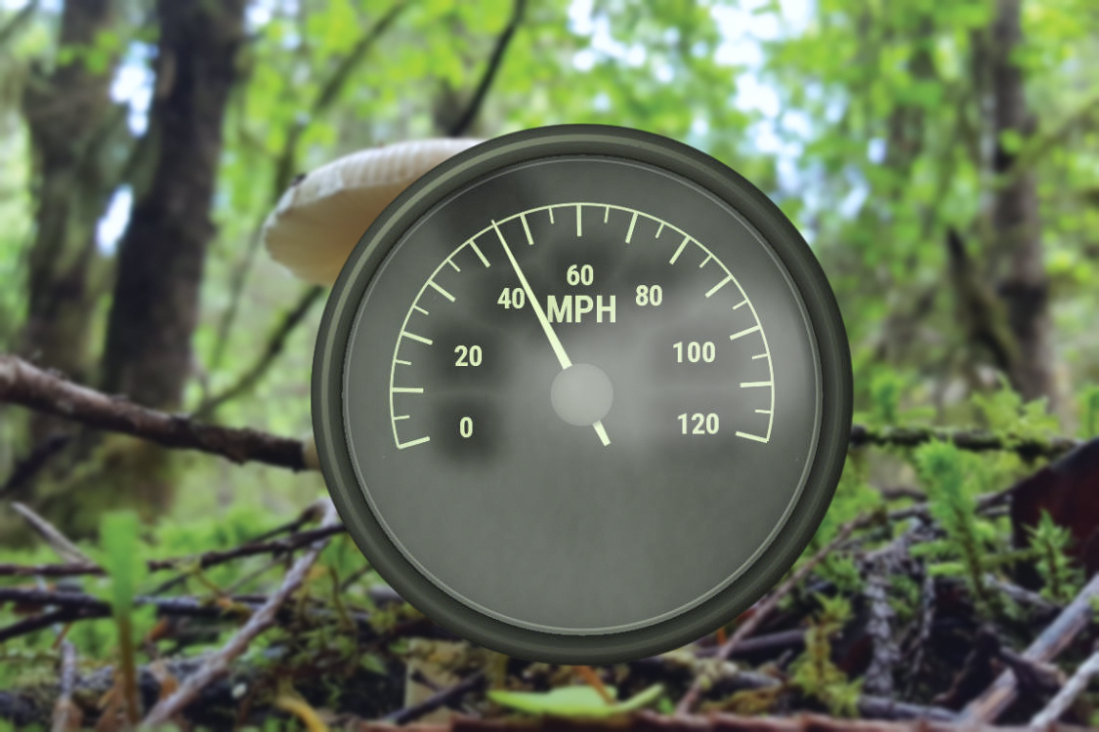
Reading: {"value": 45, "unit": "mph"}
